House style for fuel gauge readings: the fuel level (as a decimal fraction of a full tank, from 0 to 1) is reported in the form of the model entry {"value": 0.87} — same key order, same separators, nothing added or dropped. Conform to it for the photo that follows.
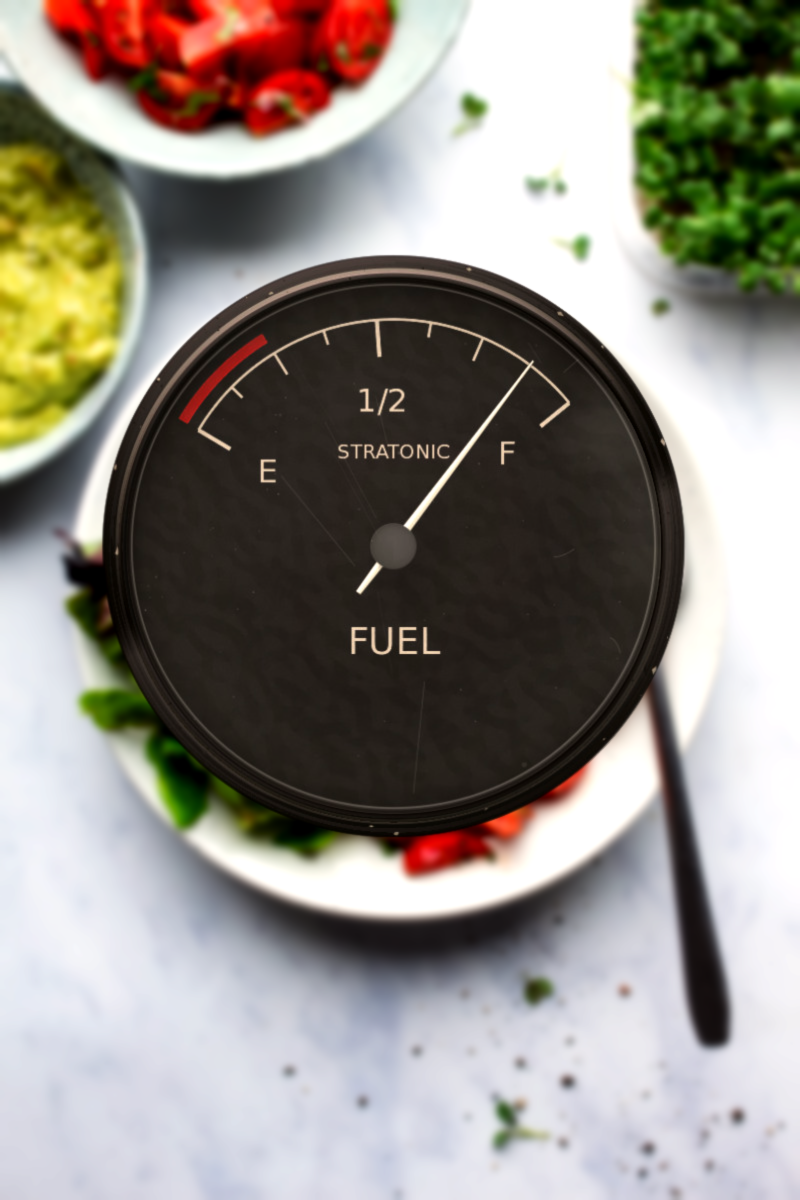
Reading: {"value": 0.875}
